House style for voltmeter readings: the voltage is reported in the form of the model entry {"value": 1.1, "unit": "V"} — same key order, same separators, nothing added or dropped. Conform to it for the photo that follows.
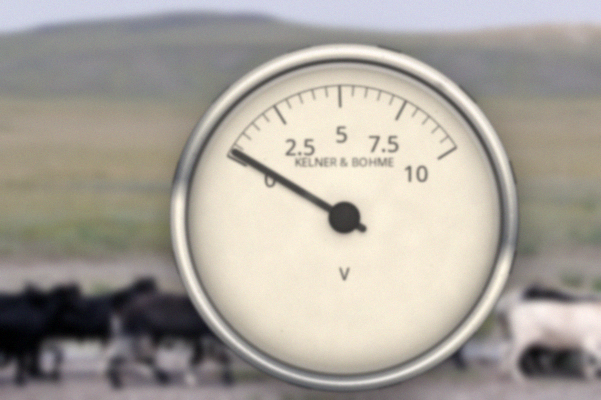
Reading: {"value": 0.25, "unit": "V"}
